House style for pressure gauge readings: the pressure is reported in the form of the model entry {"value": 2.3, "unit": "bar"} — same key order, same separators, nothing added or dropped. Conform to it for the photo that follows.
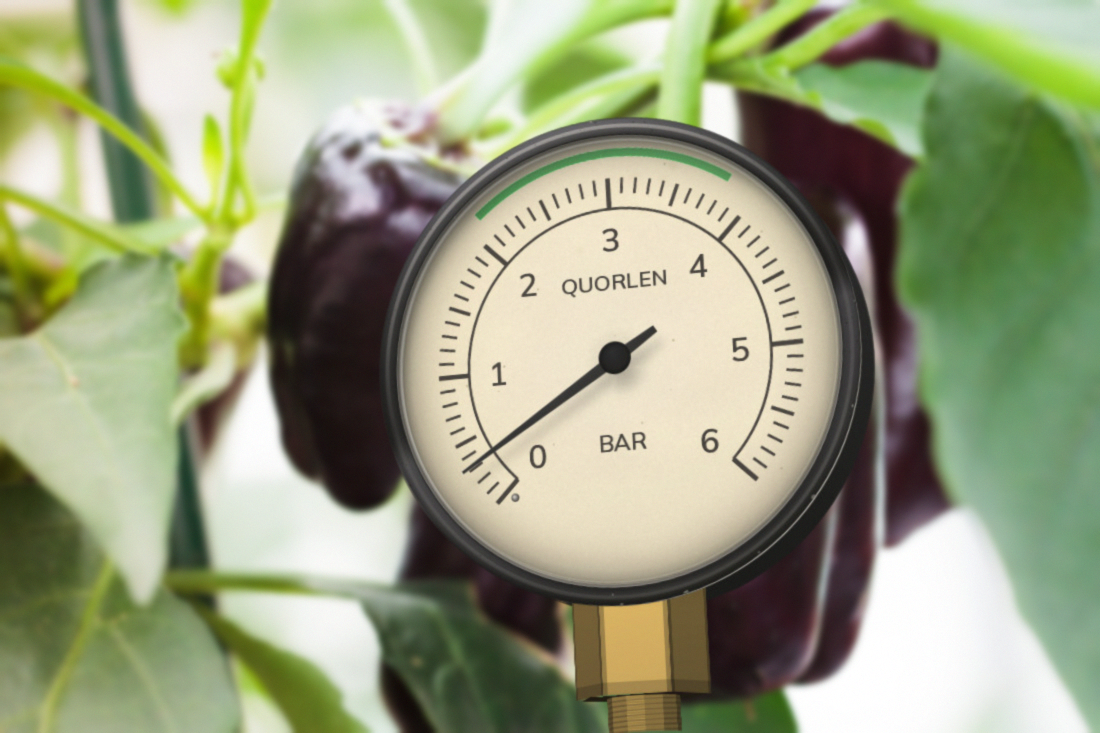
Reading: {"value": 0.3, "unit": "bar"}
